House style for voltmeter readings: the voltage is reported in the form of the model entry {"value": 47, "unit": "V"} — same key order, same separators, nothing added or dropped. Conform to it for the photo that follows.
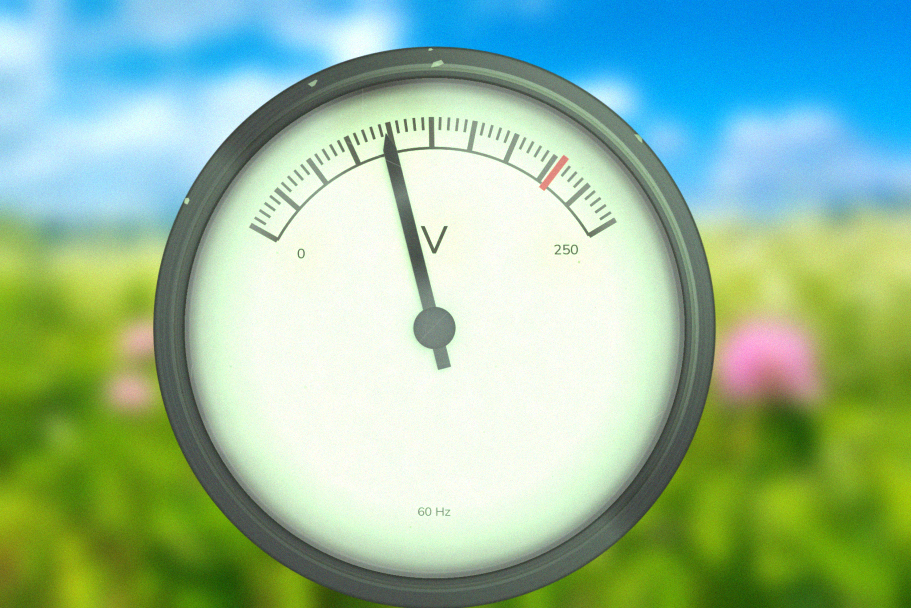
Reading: {"value": 97.5, "unit": "V"}
